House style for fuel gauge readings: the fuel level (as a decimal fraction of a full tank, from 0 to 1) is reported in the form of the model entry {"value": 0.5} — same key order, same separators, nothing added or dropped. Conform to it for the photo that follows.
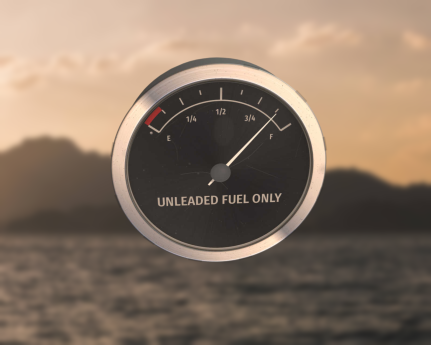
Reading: {"value": 0.875}
